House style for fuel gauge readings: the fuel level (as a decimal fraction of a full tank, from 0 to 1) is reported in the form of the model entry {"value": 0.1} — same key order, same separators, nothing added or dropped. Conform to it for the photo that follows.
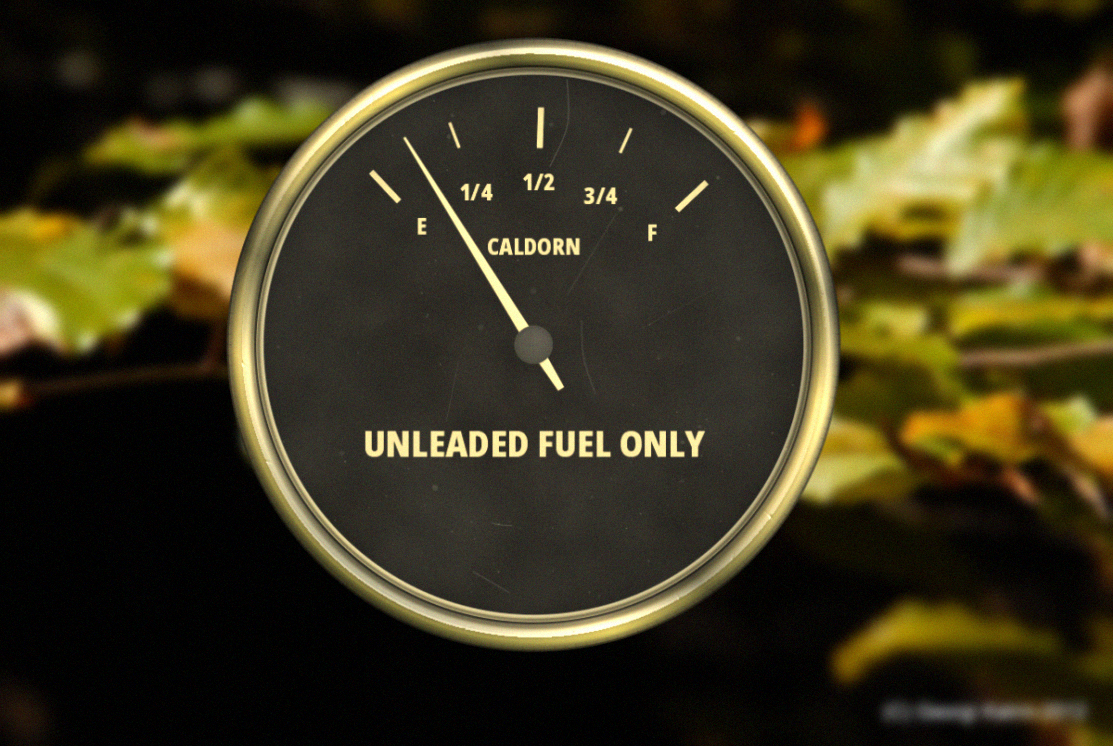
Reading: {"value": 0.125}
